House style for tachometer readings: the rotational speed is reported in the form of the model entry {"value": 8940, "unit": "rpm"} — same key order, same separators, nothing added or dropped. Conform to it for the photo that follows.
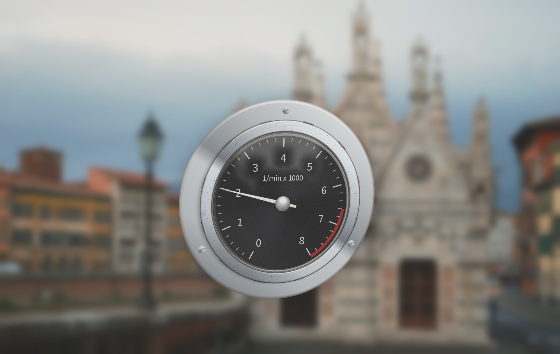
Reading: {"value": 2000, "unit": "rpm"}
